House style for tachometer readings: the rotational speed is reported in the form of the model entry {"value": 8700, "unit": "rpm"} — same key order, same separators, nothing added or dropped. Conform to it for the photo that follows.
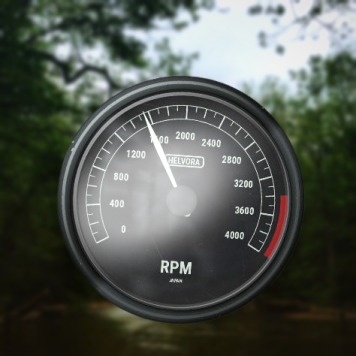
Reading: {"value": 1550, "unit": "rpm"}
